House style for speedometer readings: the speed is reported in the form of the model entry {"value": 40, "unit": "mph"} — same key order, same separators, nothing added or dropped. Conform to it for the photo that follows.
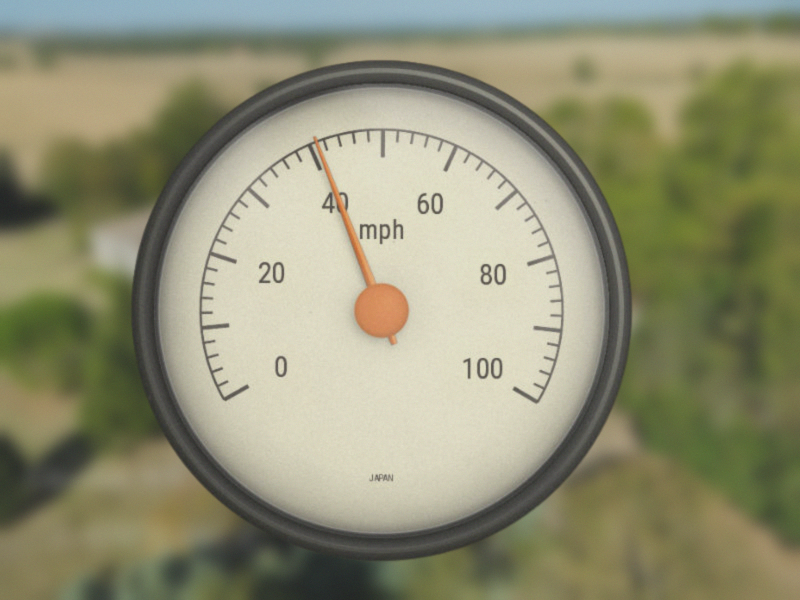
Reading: {"value": 41, "unit": "mph"}
